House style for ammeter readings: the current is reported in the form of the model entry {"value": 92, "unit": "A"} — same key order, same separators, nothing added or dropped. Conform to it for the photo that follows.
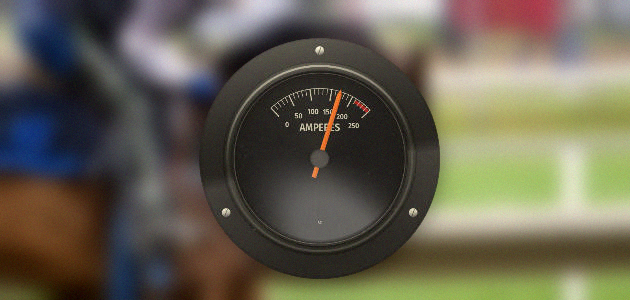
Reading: {"value": 170, "unit": "A"}
